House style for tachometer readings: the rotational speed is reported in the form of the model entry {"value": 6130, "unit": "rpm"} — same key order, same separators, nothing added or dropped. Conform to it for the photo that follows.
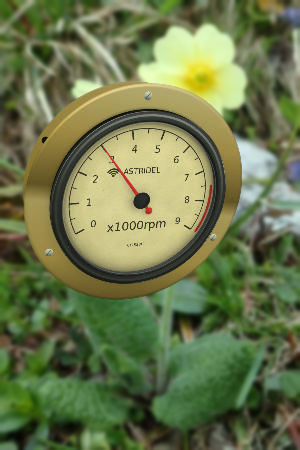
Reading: {"value": 3000, "unit": "rpm"}
